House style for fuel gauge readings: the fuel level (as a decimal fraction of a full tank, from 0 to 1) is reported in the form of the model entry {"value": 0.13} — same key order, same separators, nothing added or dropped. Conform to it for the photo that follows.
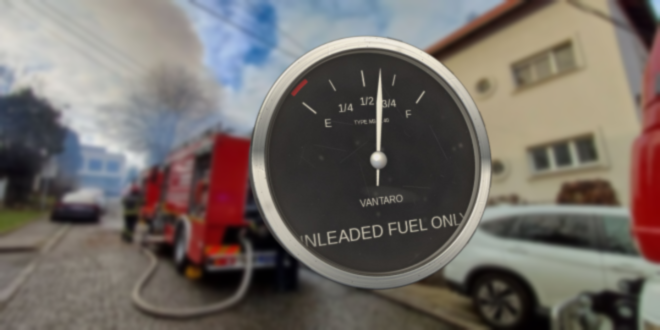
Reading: {"value": 0.625}
